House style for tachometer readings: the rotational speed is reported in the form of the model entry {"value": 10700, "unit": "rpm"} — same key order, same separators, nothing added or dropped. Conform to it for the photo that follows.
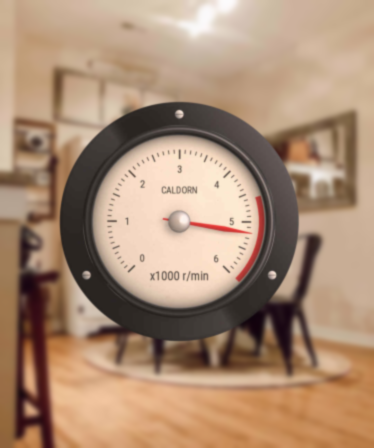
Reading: {"value": 5200, "unit": "rpm"}
